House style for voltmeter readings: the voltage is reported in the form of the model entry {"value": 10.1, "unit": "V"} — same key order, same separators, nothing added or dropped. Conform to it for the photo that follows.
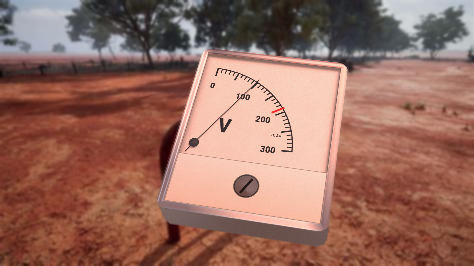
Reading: {"value": 100, "unit": "V"}
